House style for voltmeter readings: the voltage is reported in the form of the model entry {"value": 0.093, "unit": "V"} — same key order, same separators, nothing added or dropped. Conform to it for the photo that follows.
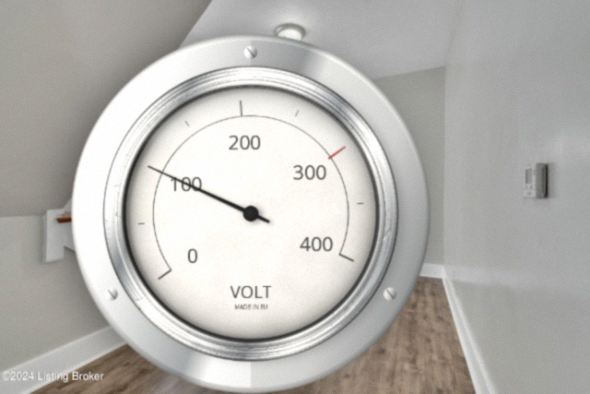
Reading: {"value": 100, "unit": "V"}
